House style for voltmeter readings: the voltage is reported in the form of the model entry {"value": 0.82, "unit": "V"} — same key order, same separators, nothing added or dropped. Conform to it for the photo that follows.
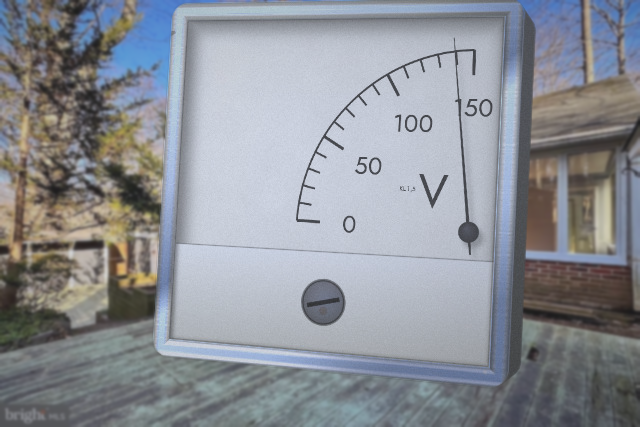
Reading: {"value": 140, "unit": "V"}
